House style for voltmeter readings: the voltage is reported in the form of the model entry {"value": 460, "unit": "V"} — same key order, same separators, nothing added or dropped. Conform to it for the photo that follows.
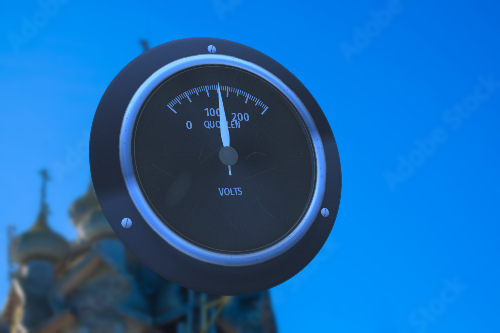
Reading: {"value": 125, "unit": "V"}
